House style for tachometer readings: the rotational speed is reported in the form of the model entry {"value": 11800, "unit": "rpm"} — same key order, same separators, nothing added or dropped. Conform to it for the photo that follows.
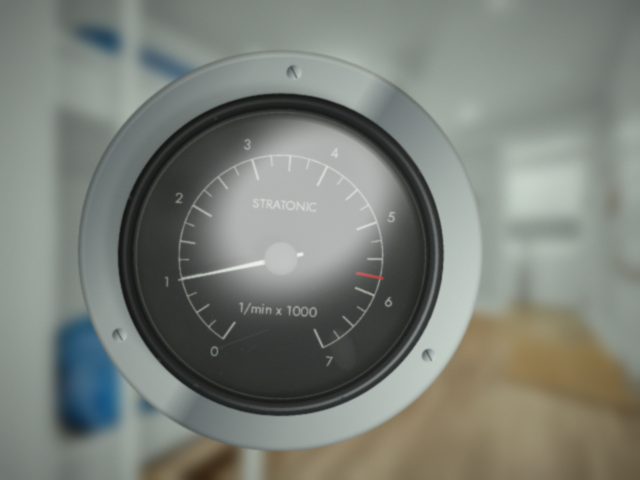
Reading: {"value": 1000, "unit": "rpm"}
